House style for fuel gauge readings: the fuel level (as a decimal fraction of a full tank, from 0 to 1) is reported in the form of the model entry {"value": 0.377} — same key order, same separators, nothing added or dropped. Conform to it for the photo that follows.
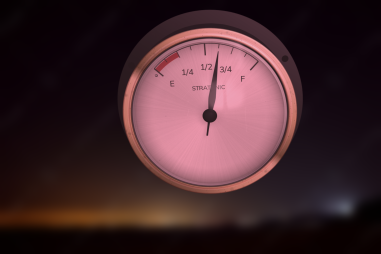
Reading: {"value": 0.625}
